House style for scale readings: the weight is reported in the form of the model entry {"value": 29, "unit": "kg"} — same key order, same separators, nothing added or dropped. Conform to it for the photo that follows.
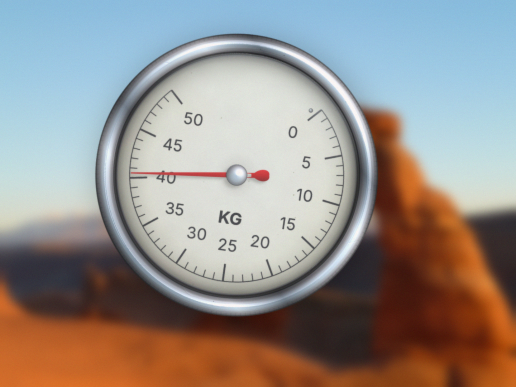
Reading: {"value": 40.5, "unit": "kg"}
